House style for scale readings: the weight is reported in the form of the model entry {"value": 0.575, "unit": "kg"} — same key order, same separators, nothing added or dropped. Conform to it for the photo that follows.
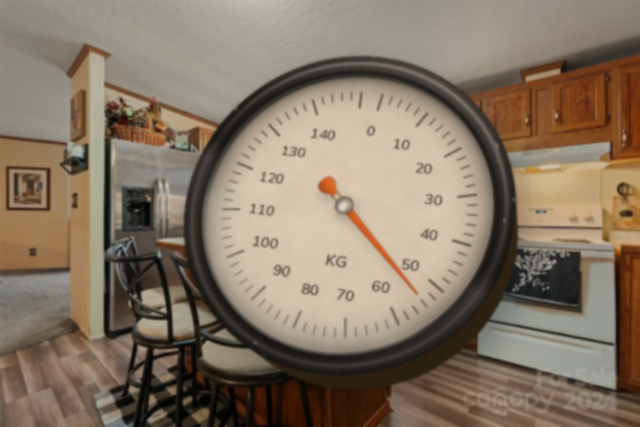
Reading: {"value": 54, "unit": "kg"}
